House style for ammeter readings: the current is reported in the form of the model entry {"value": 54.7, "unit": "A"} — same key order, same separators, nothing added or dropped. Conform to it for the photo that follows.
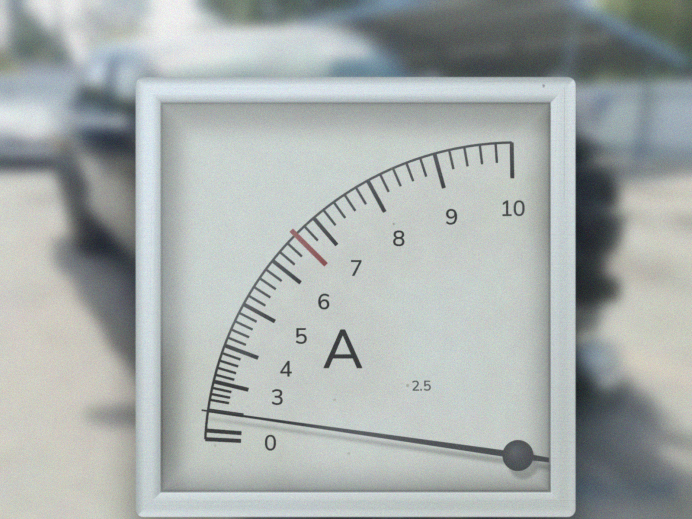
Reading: {"value": 2, "unit": "A"}
